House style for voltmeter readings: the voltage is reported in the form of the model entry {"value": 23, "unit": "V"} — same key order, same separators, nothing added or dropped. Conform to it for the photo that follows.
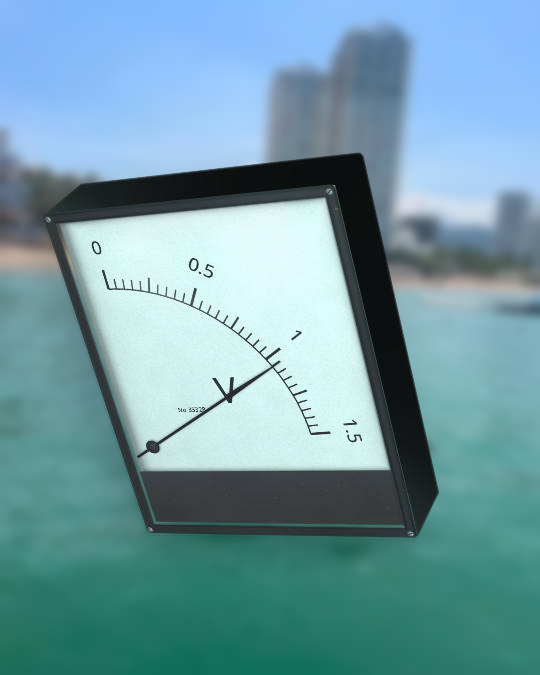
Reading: {"value": 1.05, "unit": "V"}
